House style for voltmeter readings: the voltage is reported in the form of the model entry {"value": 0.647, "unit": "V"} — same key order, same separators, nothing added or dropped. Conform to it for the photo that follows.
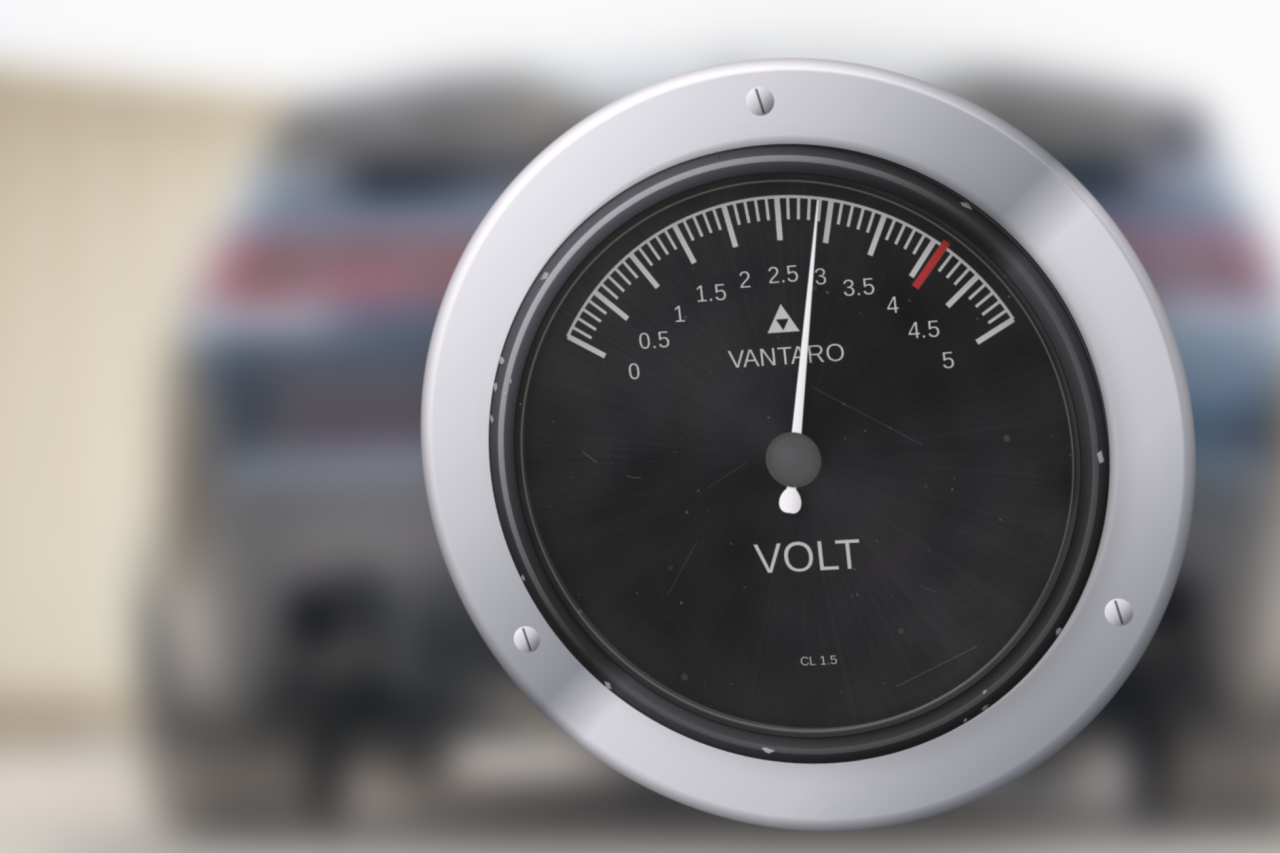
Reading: {"value": 2.9, "unit": "V"}
